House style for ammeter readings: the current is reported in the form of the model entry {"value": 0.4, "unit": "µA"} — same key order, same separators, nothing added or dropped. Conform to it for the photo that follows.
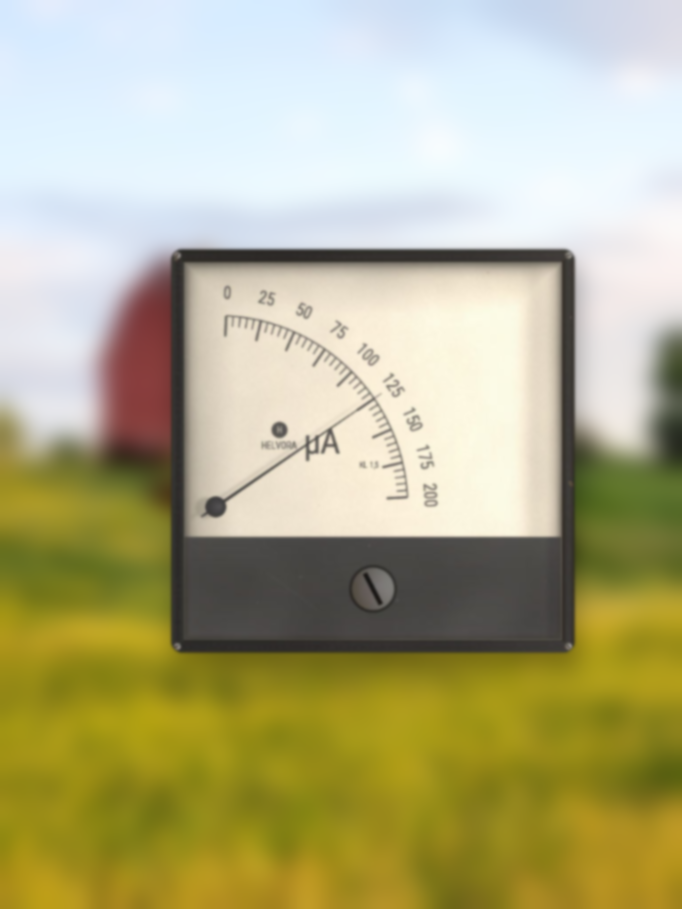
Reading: {"value": 125, "unit": "µA"}
